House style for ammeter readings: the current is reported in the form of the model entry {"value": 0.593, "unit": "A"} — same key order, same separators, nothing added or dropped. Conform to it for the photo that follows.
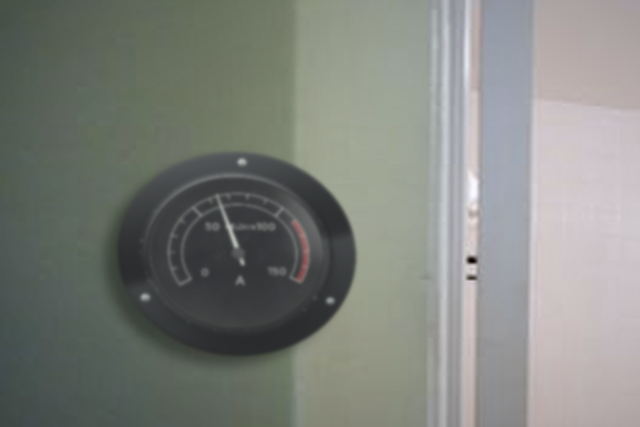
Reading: {"value": 65, "unit": "A"}
